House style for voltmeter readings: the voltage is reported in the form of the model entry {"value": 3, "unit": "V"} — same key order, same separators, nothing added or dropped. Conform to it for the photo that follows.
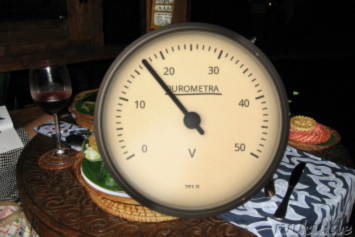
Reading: {"value": 17, "unit": "V"}
